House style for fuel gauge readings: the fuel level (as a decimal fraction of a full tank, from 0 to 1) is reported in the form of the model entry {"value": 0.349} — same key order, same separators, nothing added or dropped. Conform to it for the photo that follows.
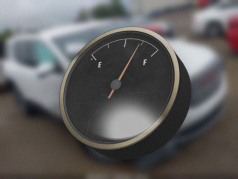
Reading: {"value": 0.75}
